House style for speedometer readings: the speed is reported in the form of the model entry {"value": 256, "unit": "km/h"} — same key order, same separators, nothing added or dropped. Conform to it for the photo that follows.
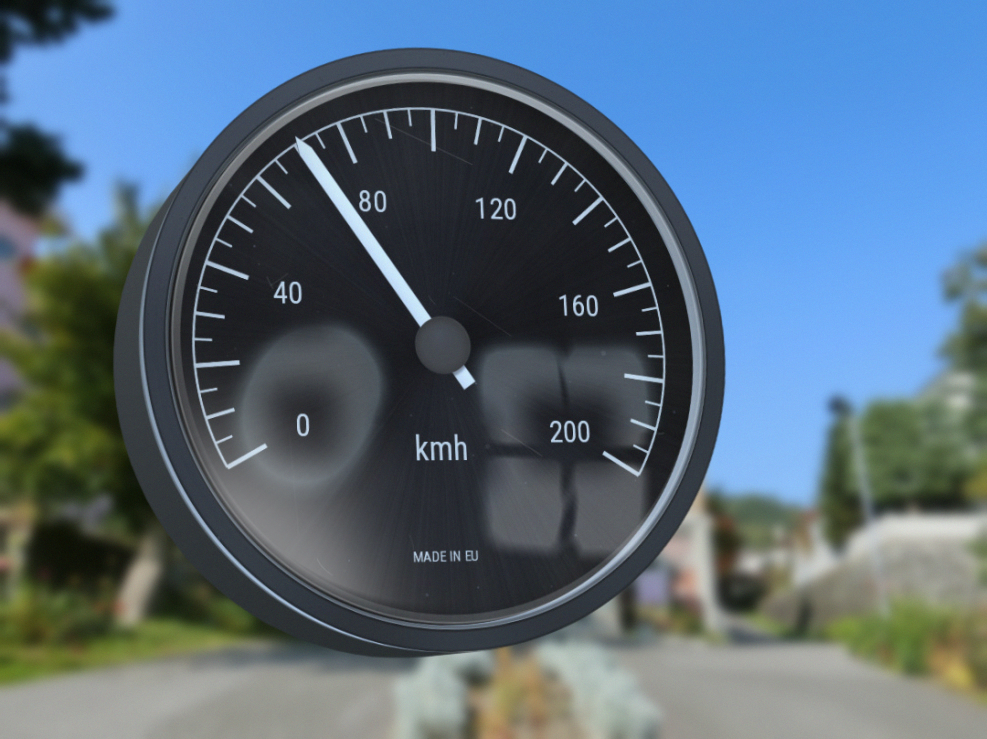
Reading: {"value": 70, "unit": "km/h"}
